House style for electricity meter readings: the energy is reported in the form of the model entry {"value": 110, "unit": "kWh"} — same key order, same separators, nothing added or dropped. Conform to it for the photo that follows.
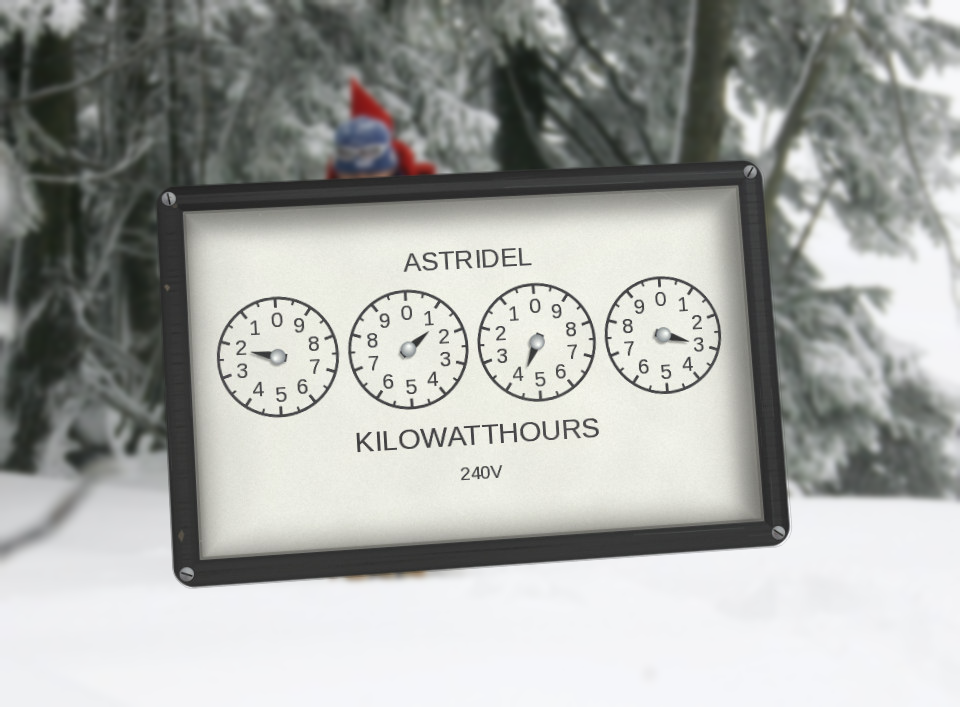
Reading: {"value": 2143, "unit": "kWh"}
